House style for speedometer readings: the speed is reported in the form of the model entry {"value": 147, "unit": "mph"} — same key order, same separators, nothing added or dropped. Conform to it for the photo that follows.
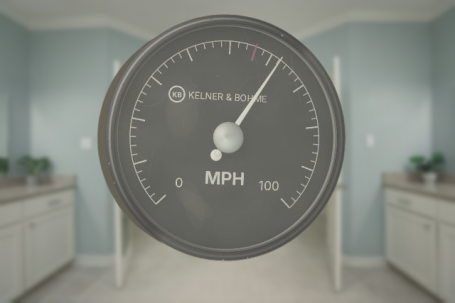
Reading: {"value": 62, "unit": "mph"}
